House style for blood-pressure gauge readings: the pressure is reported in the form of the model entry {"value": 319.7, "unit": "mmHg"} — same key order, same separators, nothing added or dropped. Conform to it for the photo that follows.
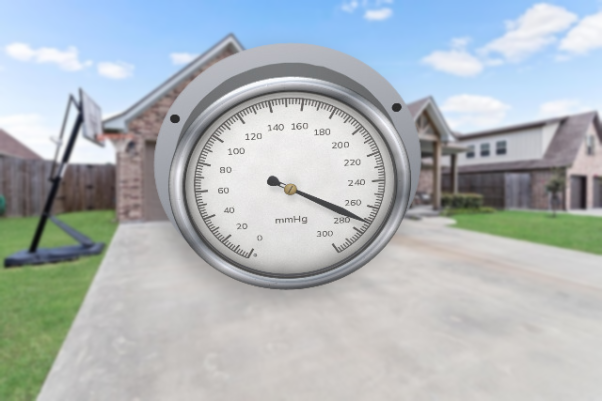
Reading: {"value": 270, "unit": "mmHg"}
